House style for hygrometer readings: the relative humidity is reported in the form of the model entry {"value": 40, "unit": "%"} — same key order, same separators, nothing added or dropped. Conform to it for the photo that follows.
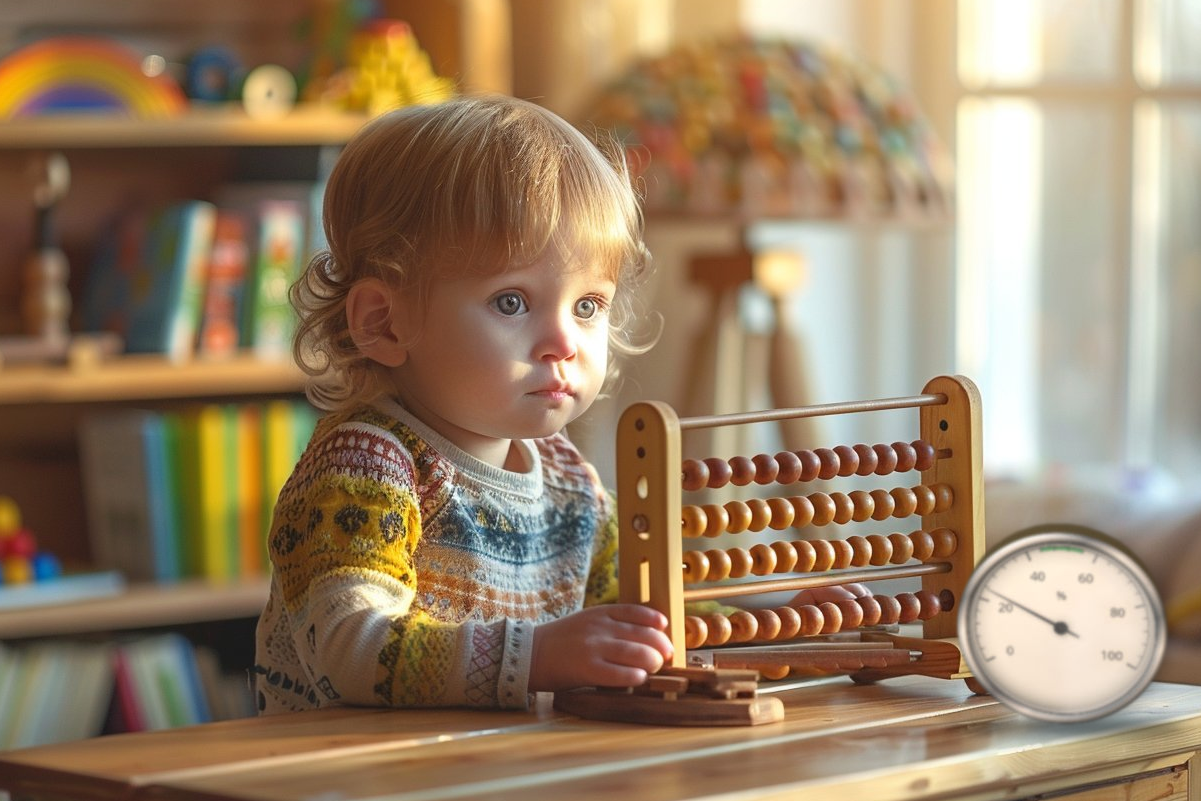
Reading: {"value": 24, "unit": "%"}
